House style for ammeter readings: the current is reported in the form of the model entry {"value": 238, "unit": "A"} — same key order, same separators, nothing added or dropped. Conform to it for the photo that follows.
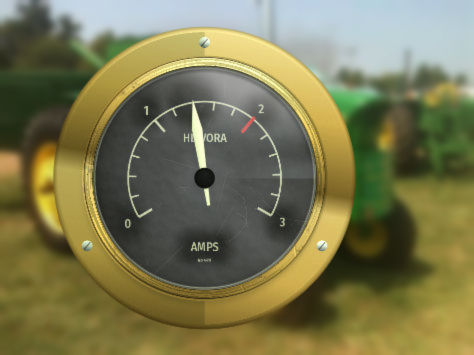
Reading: {"value": 1.4, "unit": "A"}
